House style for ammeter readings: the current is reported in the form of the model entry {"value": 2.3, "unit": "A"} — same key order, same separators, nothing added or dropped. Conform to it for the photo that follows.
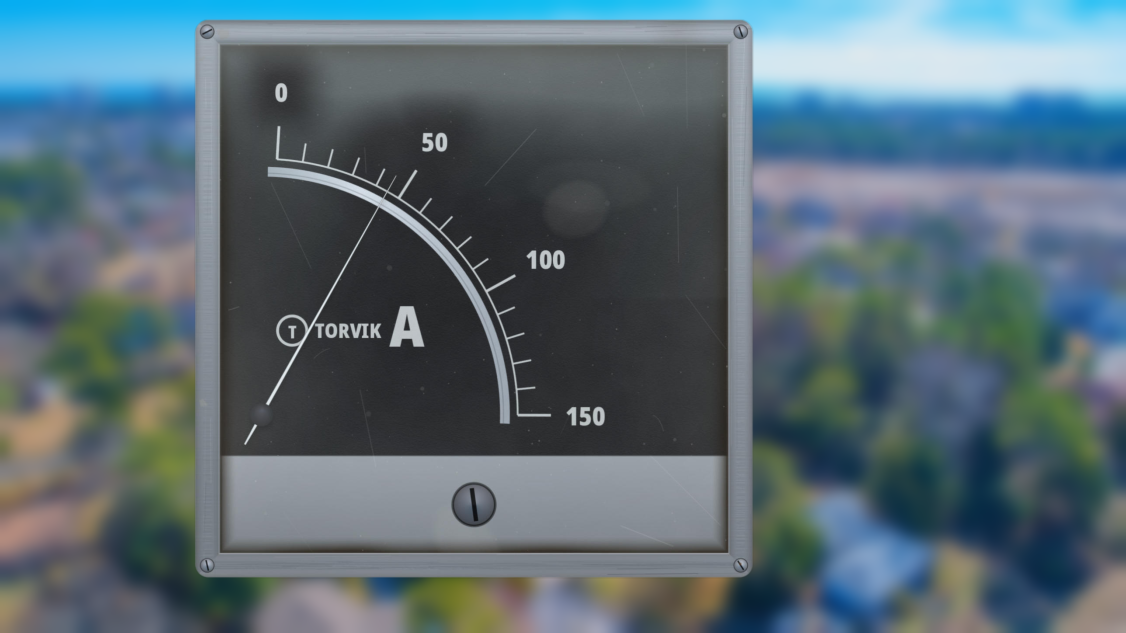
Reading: {"value": 45, "unit": "A"}
